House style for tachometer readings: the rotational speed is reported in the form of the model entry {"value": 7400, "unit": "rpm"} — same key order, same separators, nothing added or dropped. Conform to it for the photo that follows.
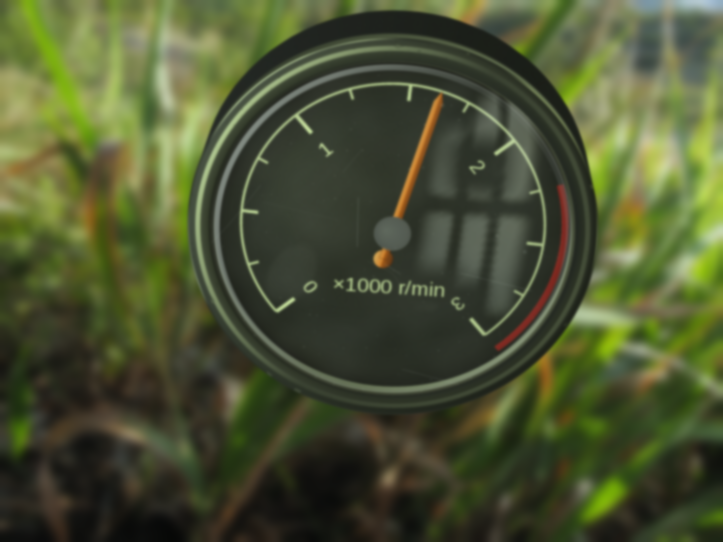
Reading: {"value": 1625, "unit": "rpm"}
